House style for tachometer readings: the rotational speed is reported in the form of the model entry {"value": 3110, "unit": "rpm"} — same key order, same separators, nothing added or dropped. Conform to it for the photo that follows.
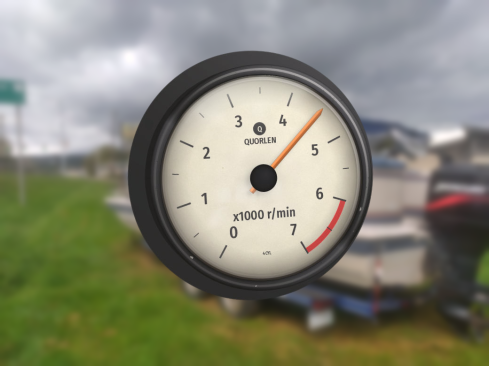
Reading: {"value": 4500, "unit": "rpm"}
